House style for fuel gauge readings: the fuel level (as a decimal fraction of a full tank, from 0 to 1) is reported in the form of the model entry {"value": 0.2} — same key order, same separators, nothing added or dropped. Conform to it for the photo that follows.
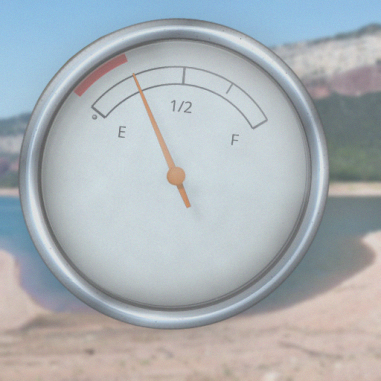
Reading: {"value": 0.25}
